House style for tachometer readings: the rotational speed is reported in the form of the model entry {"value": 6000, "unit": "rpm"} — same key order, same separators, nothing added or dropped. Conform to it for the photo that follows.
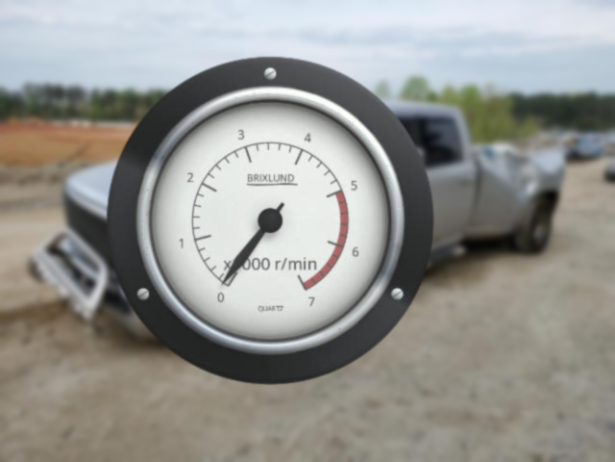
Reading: {"value": 100, "unit": "rpm"}
